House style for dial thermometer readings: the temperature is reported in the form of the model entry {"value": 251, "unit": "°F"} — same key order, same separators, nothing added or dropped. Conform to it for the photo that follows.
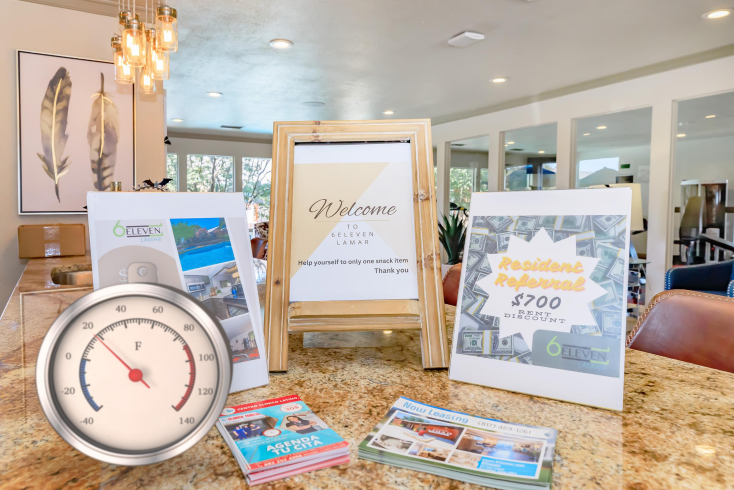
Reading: {"value": 20, "unit": "°F"}
